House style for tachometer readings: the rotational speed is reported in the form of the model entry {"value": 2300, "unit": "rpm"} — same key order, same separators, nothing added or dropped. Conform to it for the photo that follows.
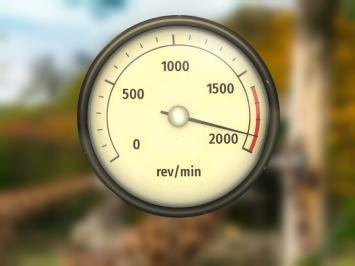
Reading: {"value": 1900, "unit": "rpm"}
